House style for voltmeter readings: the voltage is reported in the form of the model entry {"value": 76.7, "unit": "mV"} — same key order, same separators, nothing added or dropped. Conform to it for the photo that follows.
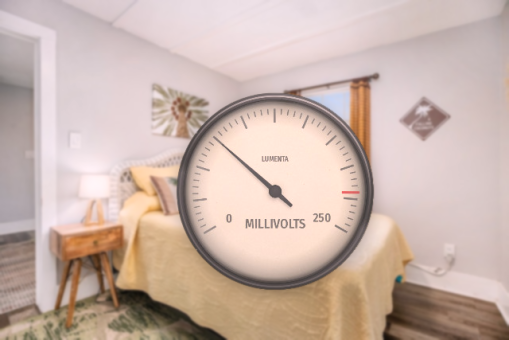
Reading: {"value": 75, "unit": "mV"}
